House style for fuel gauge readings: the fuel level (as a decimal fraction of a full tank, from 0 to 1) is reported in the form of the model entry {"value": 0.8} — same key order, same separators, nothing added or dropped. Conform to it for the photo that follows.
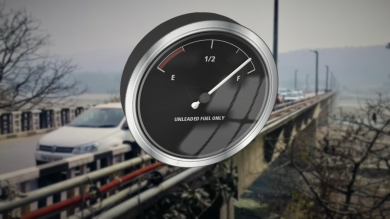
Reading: {"value": 0.875}
